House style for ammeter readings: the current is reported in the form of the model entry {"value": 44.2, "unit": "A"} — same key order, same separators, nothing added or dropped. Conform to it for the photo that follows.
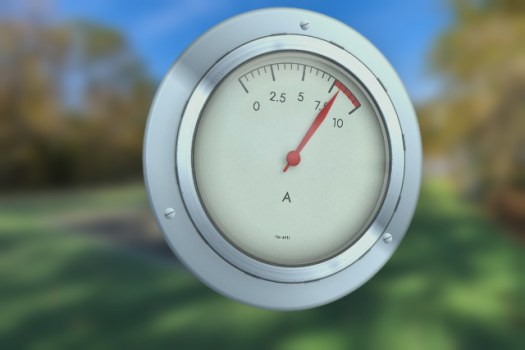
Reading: {"value": 8, "unit": "A"}
